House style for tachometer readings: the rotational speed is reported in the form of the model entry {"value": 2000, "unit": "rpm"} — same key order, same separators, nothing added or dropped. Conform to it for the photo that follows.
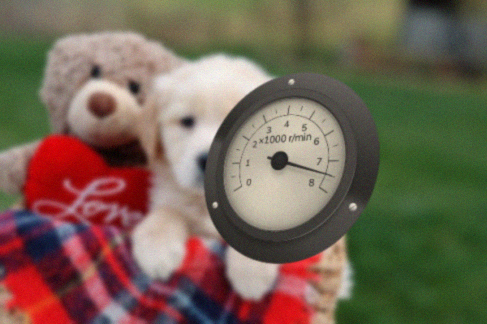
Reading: {"value": 7500, "unit": "rpm"}
